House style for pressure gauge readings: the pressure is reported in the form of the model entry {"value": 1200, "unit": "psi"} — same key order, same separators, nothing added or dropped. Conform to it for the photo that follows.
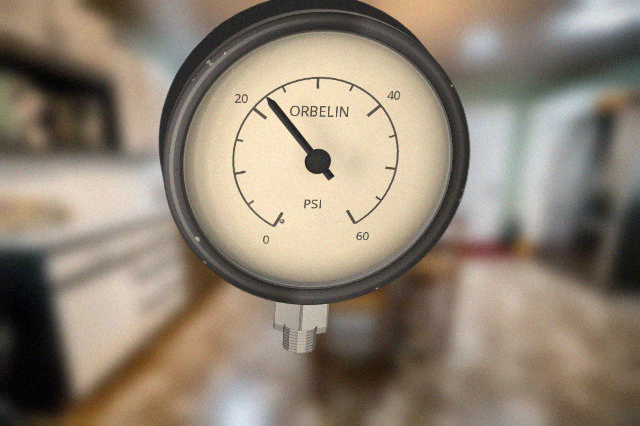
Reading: {"value": 22.5, "unit": "psi"}
